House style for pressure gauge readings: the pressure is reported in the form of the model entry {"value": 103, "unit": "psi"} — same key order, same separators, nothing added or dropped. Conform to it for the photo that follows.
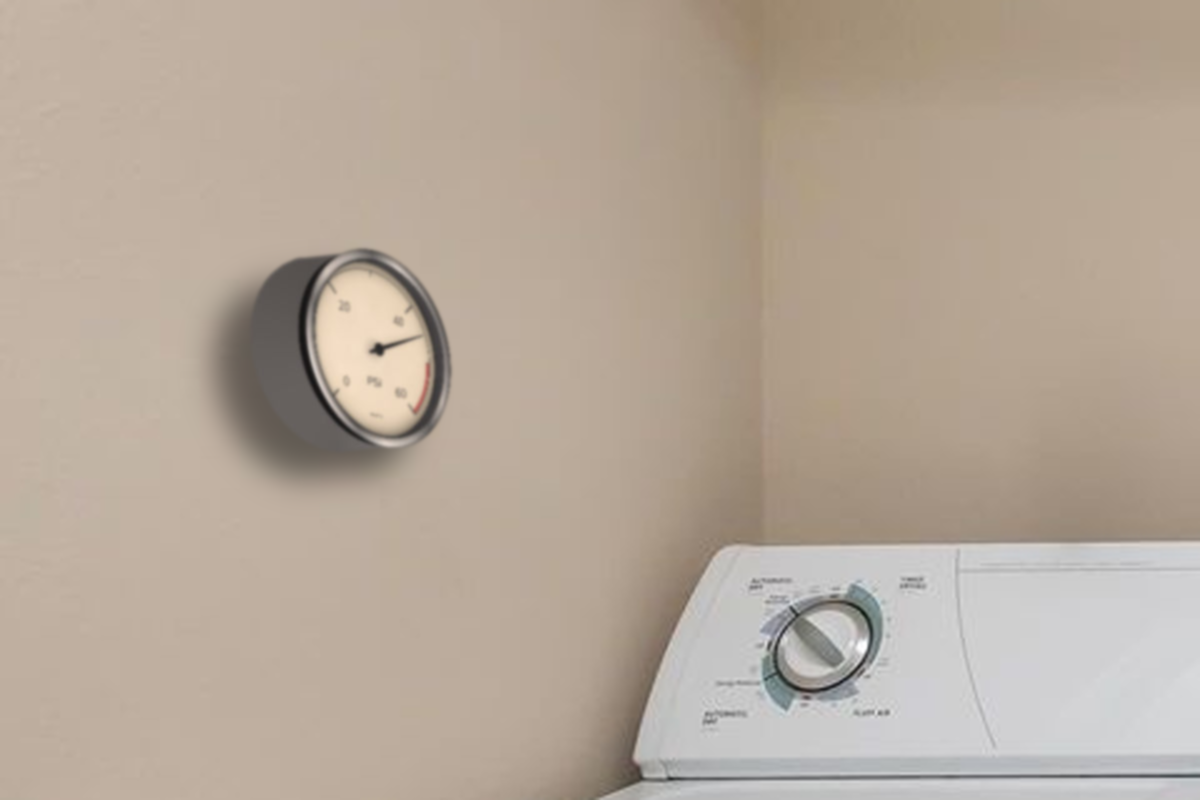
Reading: {"value": 45, "unit": "psi"}
